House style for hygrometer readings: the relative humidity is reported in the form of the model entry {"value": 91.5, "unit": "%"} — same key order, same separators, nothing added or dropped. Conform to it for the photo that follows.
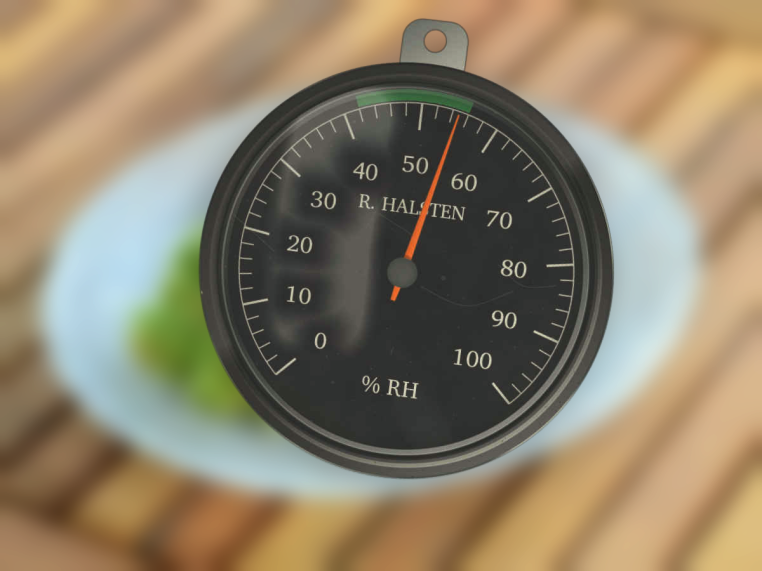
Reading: {"value": 55, "unit": "%"}
